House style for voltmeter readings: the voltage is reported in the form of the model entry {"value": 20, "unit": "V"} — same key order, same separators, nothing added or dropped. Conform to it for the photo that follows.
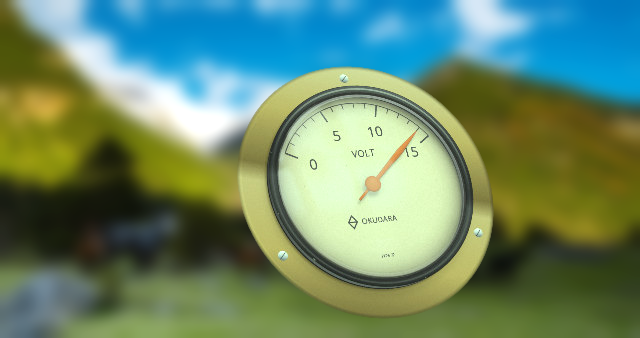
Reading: {"value": 14, "unit": "V"}
